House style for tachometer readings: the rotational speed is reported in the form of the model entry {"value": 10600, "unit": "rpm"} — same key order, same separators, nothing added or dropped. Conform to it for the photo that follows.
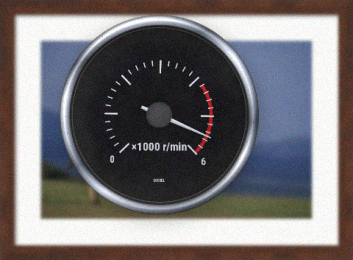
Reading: {"value": 5500, "unit": "rpm"}
